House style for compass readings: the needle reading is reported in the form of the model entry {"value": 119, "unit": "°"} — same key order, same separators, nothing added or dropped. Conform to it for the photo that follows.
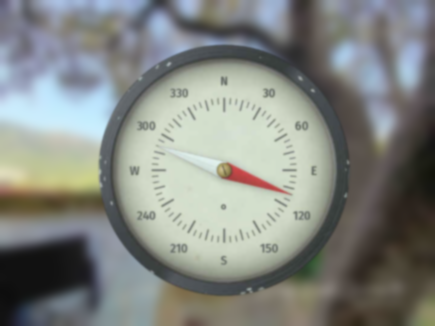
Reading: {"value": 110, "unit": "°"}
